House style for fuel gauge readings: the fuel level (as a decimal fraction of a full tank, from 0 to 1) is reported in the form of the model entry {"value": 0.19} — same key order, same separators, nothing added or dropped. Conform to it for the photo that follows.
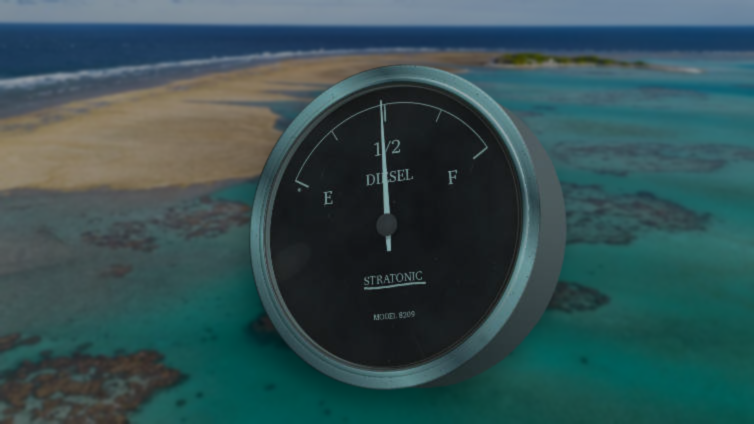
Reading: {"value": 0.5}
